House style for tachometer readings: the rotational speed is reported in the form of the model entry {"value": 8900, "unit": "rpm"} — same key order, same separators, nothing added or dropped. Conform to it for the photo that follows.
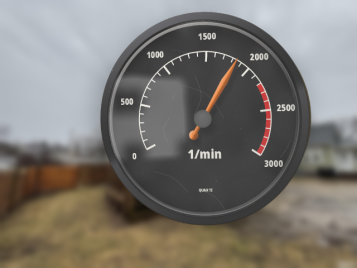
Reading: {"value": 1850, "unit": "rpm"}
